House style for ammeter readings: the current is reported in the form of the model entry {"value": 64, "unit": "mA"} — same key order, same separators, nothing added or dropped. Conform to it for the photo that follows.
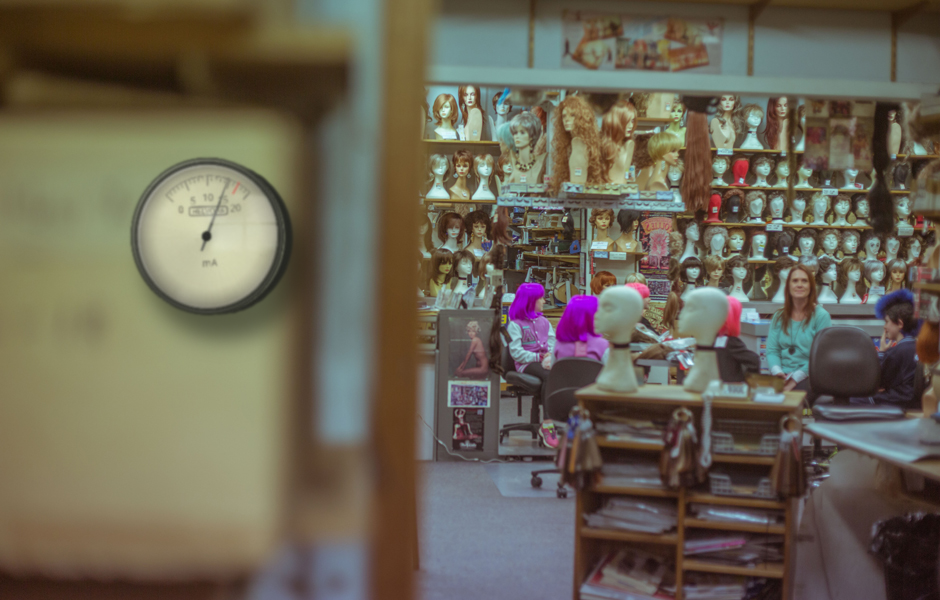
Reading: {"value": 15, "unit": "mA"}
